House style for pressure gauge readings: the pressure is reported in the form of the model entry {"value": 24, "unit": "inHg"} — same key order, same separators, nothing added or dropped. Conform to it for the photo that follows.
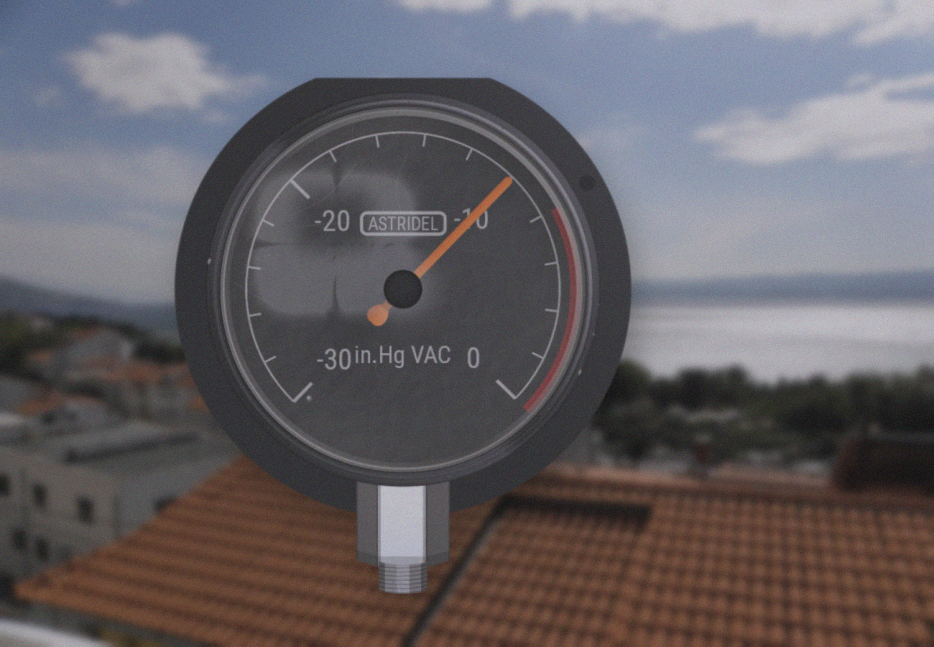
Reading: {"value": -10, "unit": "inHg"}
